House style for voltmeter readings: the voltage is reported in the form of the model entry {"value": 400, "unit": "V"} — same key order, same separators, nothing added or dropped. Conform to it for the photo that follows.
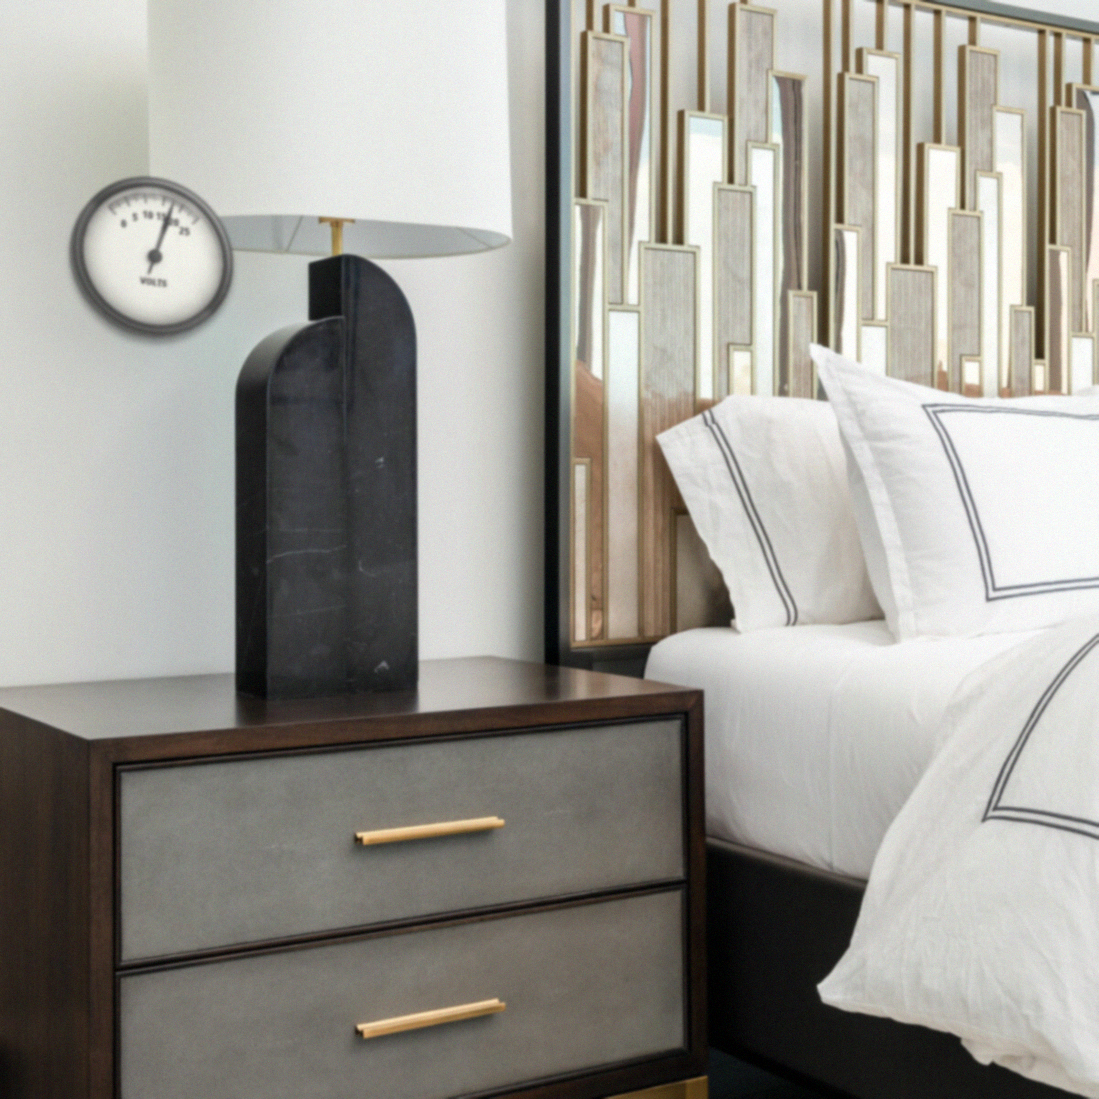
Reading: {"value": 17.5, "unit": "V"}
